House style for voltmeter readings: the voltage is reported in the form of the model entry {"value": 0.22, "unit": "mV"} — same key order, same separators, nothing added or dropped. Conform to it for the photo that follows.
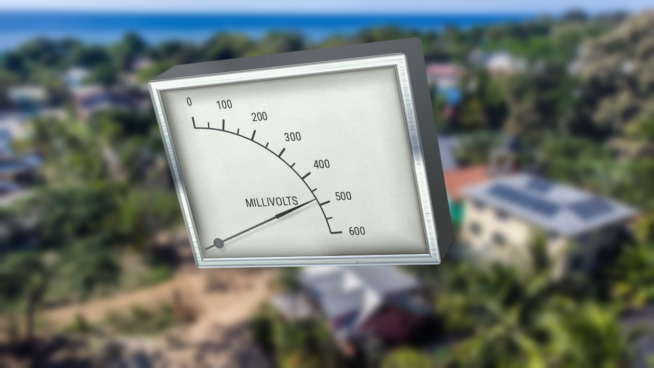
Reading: {"value": 475, "unit": "mV"}
